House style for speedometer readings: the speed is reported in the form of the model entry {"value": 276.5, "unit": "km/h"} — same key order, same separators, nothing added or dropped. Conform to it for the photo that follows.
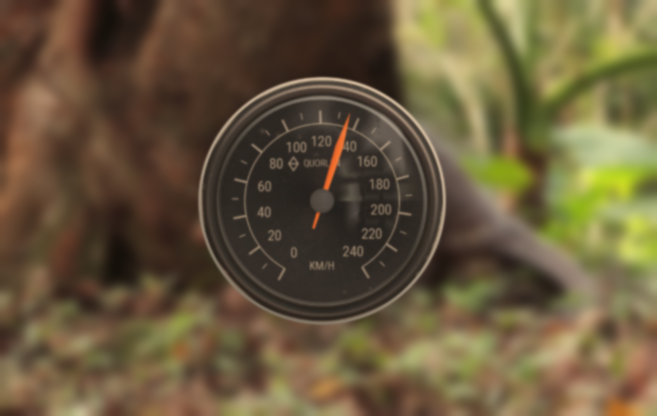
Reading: {"value": 135, "unit": "km/h"}
